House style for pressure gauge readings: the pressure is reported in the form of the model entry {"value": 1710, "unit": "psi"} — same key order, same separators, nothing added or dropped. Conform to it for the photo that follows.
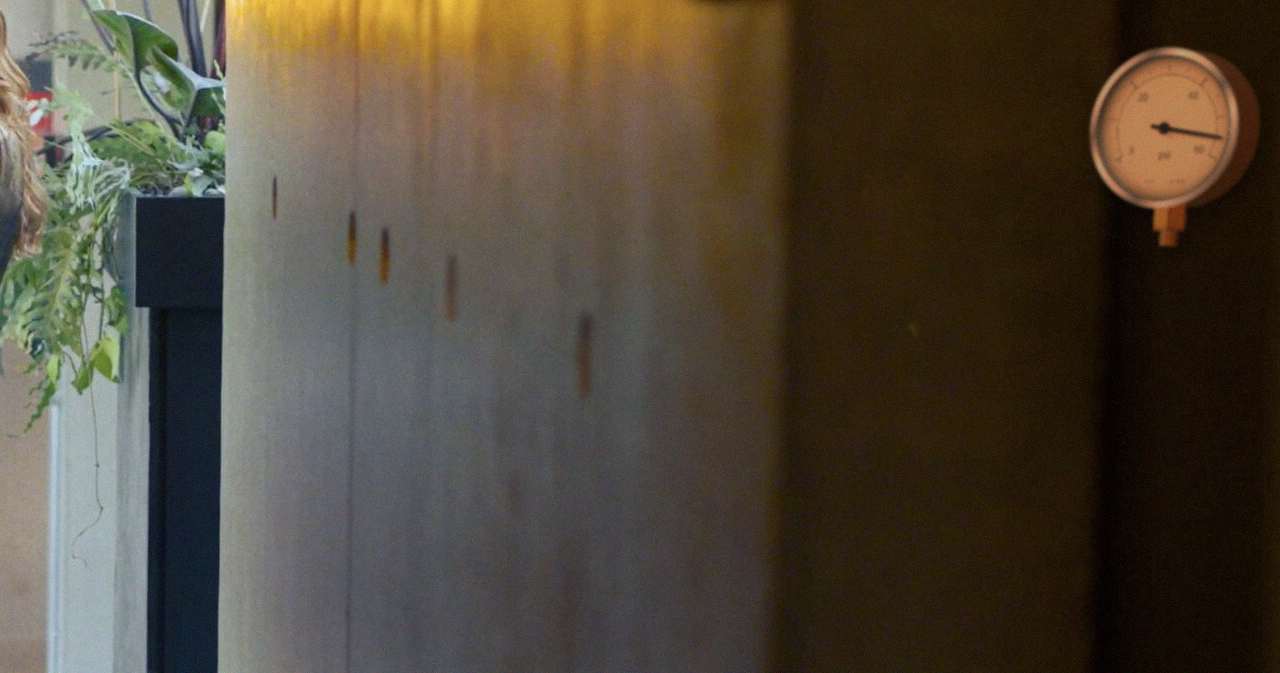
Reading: {"value": 55, "unit": "psi"}
